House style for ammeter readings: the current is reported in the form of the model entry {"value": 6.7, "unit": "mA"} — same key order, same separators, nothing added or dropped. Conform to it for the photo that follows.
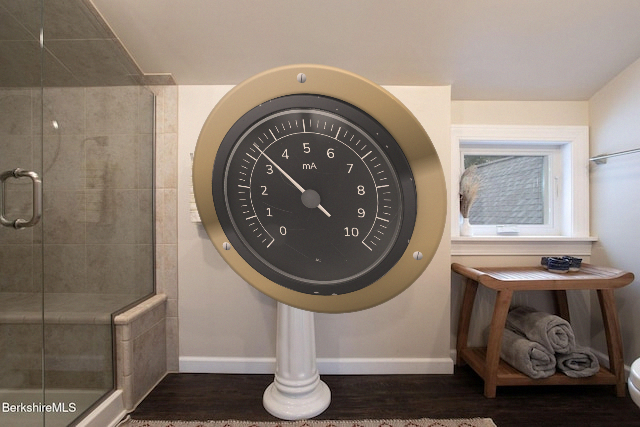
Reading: {"value": 3.4, "unit": "mA"}
